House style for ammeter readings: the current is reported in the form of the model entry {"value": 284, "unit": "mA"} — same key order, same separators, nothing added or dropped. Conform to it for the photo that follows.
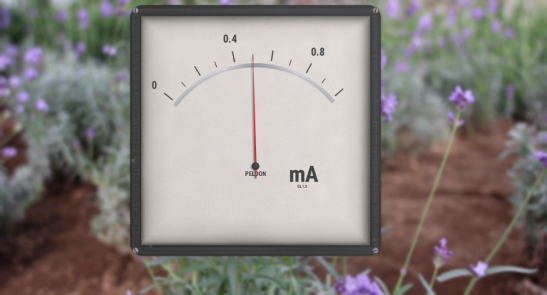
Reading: {"value": 0.5, "unit": "mA"}
